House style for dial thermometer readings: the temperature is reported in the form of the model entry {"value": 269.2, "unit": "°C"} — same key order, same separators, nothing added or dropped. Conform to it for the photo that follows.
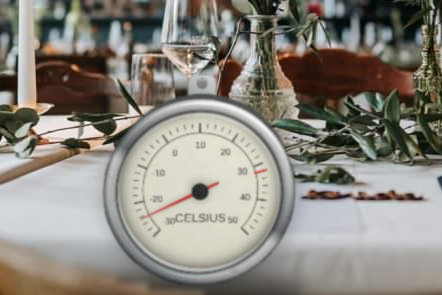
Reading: {"value": -24, "unit": "°C"}
